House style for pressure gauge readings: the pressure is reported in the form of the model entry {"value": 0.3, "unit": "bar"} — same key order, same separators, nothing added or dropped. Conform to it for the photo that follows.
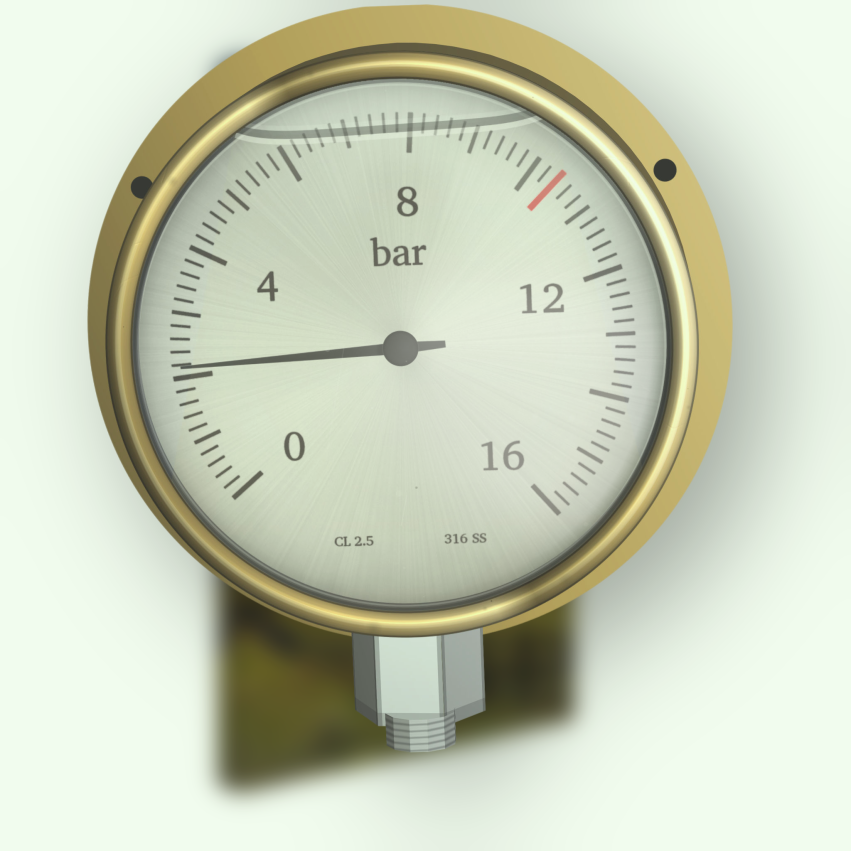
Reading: {"value": 2.2, "unit": "bar"}
